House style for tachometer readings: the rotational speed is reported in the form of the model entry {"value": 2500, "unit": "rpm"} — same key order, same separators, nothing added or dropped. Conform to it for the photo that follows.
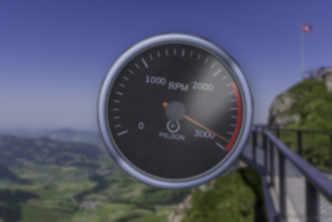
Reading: {"value": 2900, "unit": "rpm"}
